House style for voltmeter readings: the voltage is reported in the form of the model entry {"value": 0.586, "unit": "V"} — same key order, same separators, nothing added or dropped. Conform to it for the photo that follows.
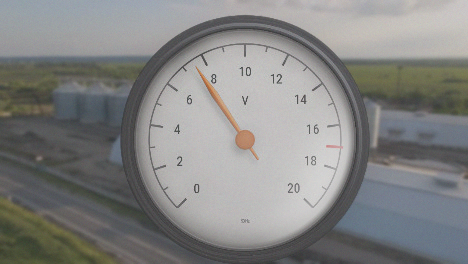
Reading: {"value": 7.5, "unit": "V"}
